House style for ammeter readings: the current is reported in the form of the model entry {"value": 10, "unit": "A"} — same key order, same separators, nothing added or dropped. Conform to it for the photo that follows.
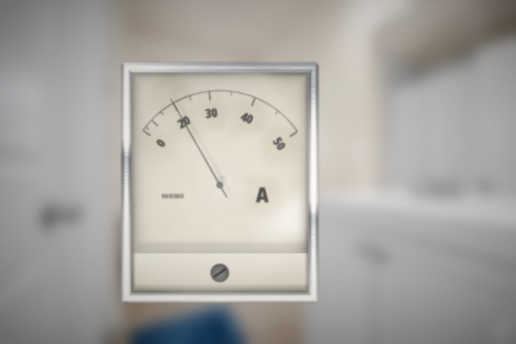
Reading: {"value": 20, "unit": "A"}
